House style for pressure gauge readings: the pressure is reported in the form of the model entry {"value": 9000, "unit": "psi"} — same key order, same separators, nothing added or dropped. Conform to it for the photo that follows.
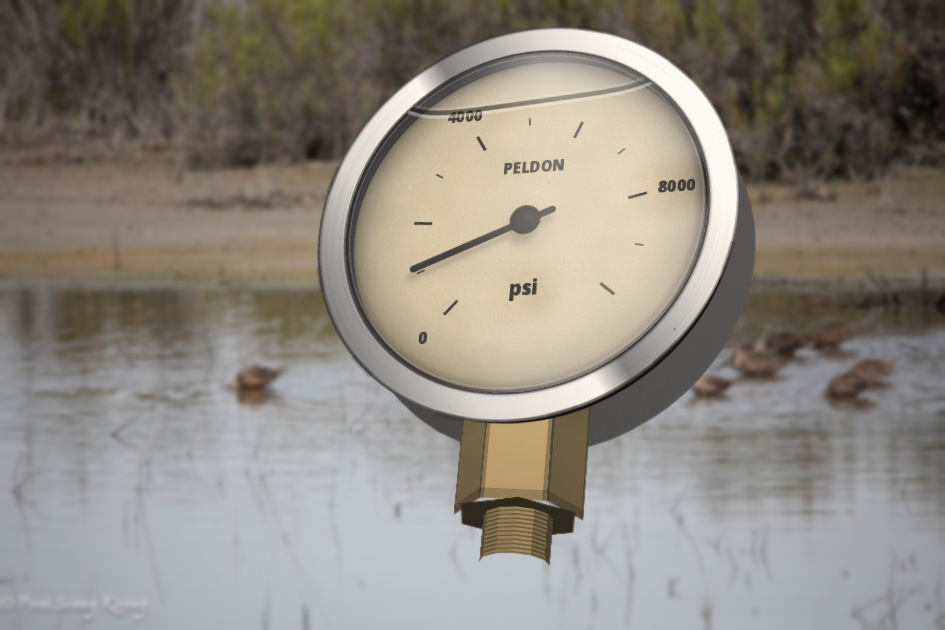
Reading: {"value": 1000, "unit": "psi"}
